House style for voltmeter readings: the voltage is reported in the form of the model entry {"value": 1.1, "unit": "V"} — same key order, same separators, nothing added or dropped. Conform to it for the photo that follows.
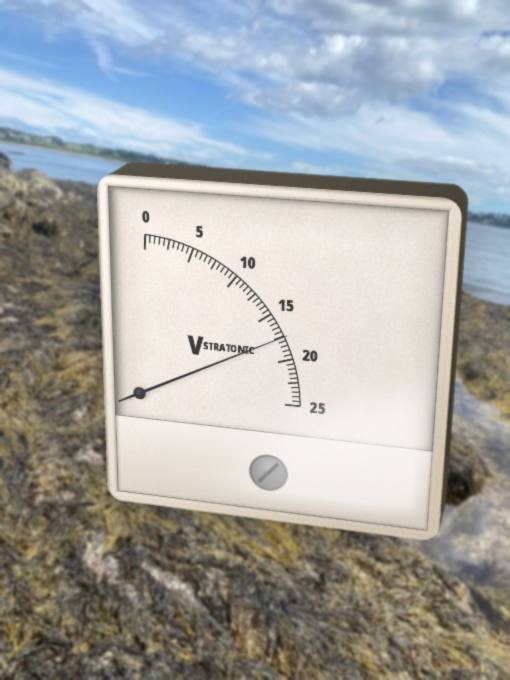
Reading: {"value": 17.5, "unit": "V"}
